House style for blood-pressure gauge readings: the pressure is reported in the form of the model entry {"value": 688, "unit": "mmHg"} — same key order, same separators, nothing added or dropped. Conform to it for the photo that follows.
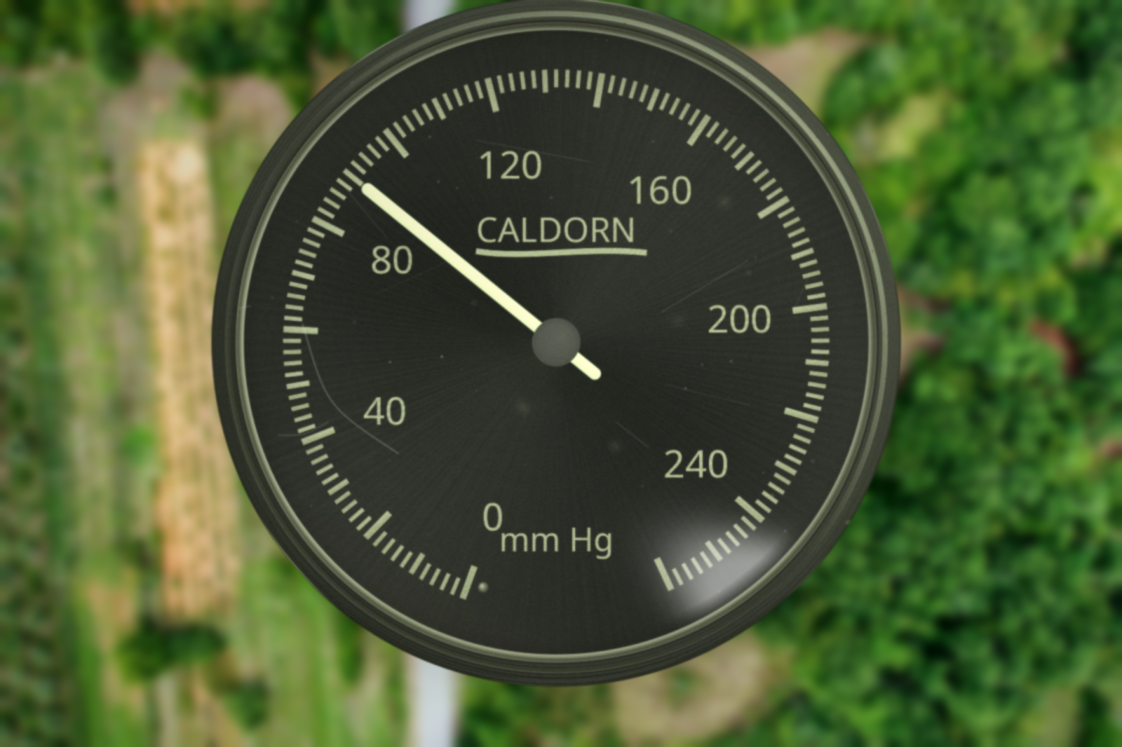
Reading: {"value": 90, "unit": "mmHg"}
